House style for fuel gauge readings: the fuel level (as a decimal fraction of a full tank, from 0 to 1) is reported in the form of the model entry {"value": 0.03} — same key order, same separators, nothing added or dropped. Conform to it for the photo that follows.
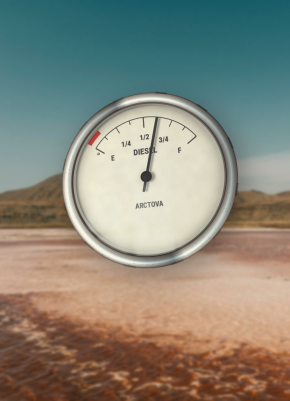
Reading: {"value": 0.625}
